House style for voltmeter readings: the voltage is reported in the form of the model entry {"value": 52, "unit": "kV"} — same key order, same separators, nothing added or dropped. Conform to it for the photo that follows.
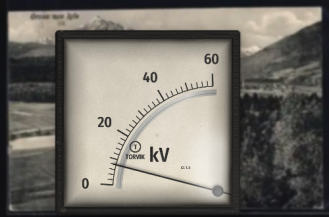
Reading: {"value": 8, "unit": "kV"}
